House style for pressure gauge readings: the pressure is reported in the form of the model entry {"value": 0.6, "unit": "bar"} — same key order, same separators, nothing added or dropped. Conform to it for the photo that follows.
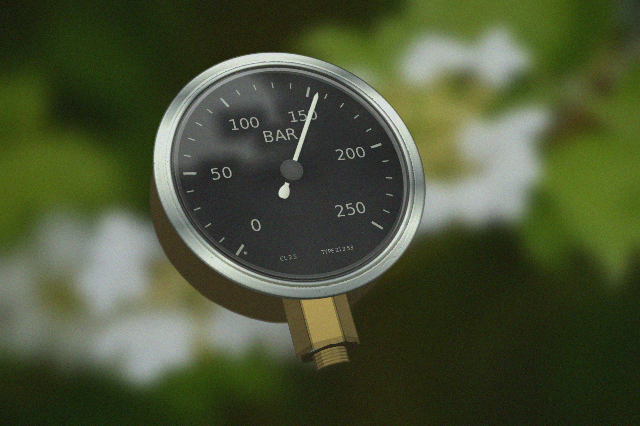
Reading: {"value": 155, "unit": "bar"}
